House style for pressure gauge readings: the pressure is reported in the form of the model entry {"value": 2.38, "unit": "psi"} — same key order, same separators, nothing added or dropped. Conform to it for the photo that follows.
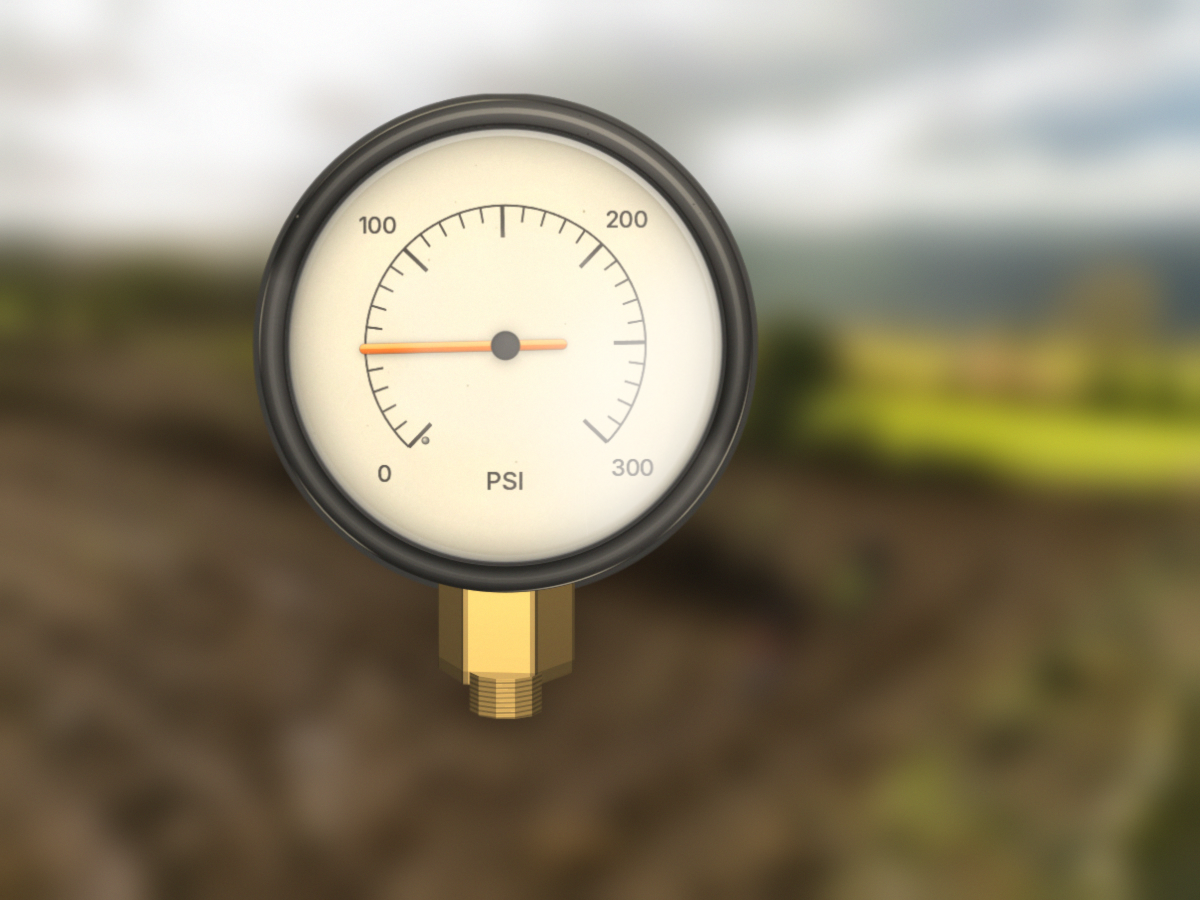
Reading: {"value": 50, "unit": "psi"}
